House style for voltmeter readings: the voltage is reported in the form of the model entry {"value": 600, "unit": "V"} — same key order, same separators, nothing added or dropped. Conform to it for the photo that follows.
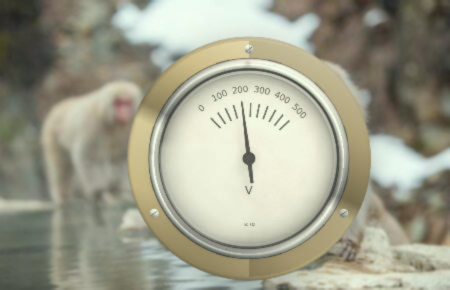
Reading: {"value": 200, "unit": "V"}
